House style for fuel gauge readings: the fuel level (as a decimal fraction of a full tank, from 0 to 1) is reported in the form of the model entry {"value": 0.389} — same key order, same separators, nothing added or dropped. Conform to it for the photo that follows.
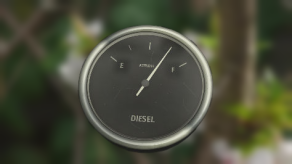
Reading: {"value": 0.75}
